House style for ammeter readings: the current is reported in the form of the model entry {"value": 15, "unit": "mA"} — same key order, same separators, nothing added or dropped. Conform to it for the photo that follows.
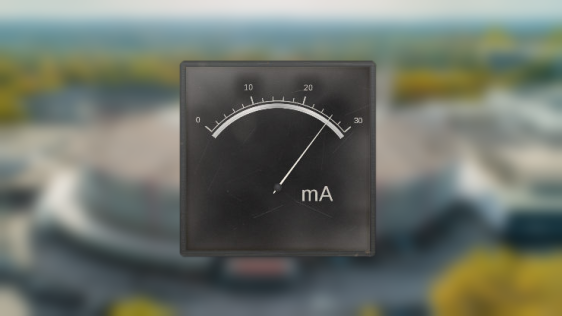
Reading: {"value": 26, "unit": "mA"}
